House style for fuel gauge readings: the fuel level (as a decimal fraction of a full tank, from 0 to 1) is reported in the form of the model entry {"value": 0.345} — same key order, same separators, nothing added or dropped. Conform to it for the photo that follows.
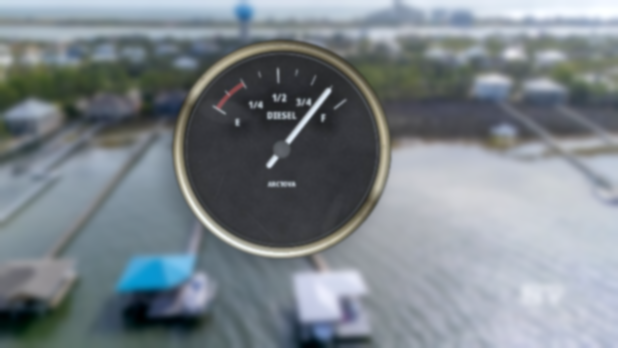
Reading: {"value": 0.875}
